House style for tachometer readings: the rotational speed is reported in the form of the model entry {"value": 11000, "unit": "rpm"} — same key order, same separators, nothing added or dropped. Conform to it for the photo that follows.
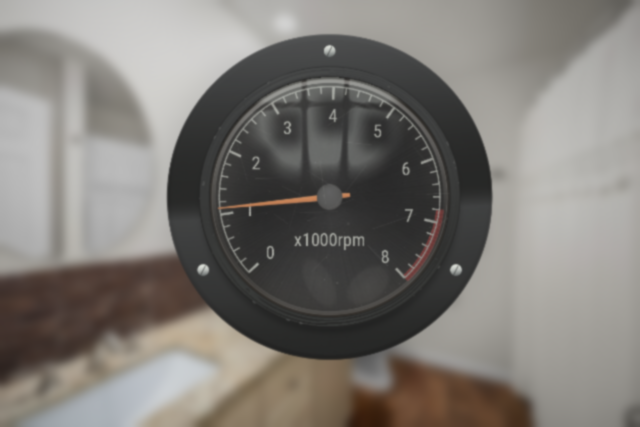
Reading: {"value": 1100, "unit": "rpm"}
